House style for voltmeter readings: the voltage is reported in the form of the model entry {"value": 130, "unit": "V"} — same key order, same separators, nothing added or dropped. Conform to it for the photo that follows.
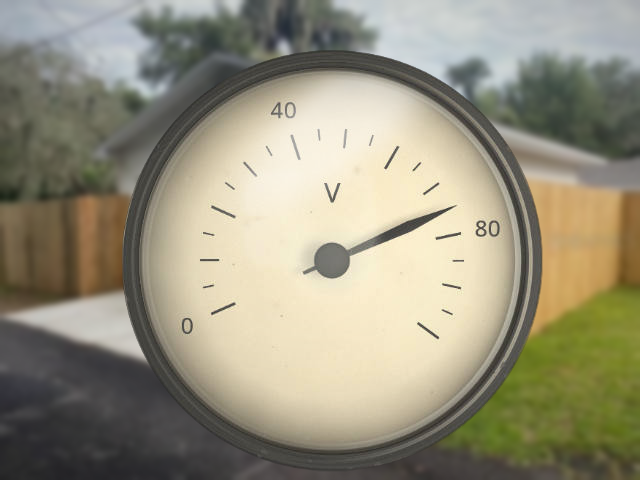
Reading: {"value": 75, "unit": "V"}
